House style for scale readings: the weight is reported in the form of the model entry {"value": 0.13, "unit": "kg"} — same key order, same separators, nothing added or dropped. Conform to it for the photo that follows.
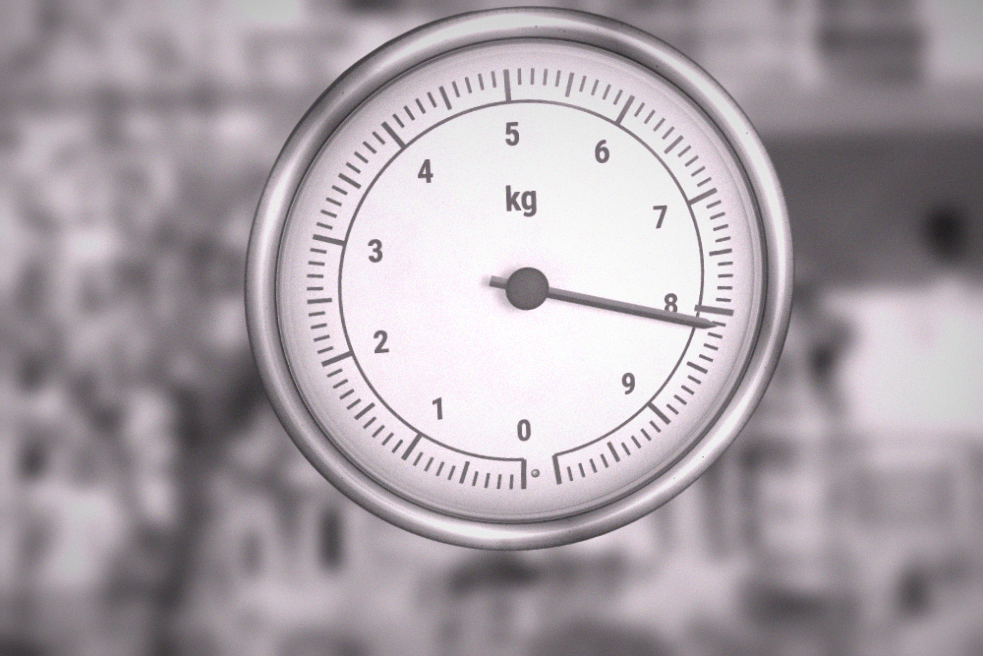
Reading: {"value": 8.1, "unit": "kg"}
